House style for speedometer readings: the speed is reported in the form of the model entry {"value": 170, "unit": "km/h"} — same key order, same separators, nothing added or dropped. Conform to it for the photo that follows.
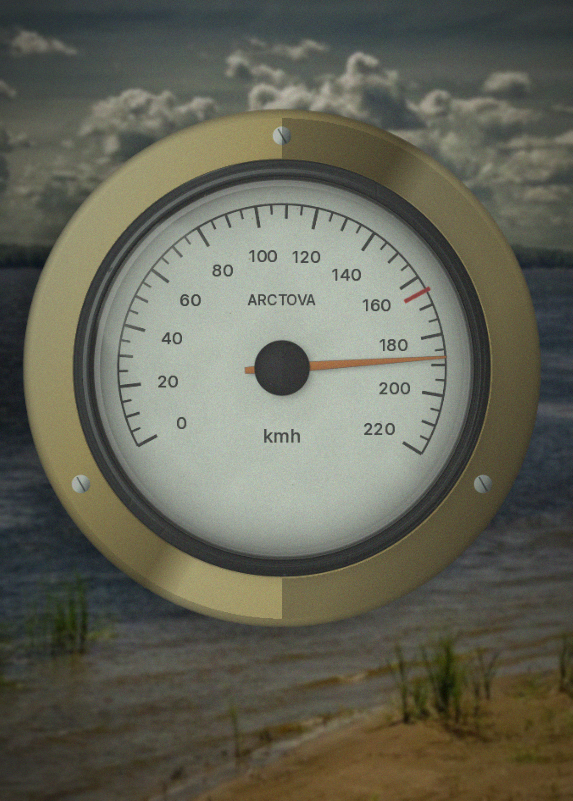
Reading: {"value": 187.5, "unit": "km/h"}
